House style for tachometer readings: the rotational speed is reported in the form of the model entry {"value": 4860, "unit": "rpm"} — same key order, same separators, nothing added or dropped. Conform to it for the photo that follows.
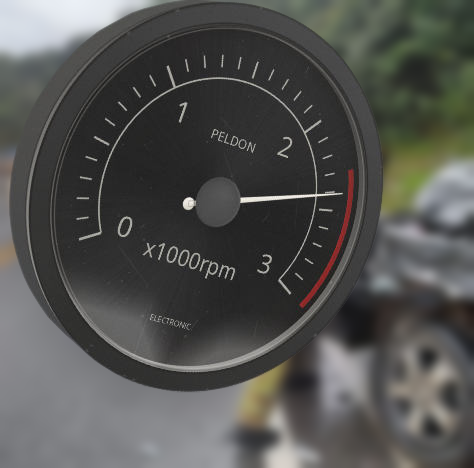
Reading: {"value": 2400, "unit": "rpm"}
